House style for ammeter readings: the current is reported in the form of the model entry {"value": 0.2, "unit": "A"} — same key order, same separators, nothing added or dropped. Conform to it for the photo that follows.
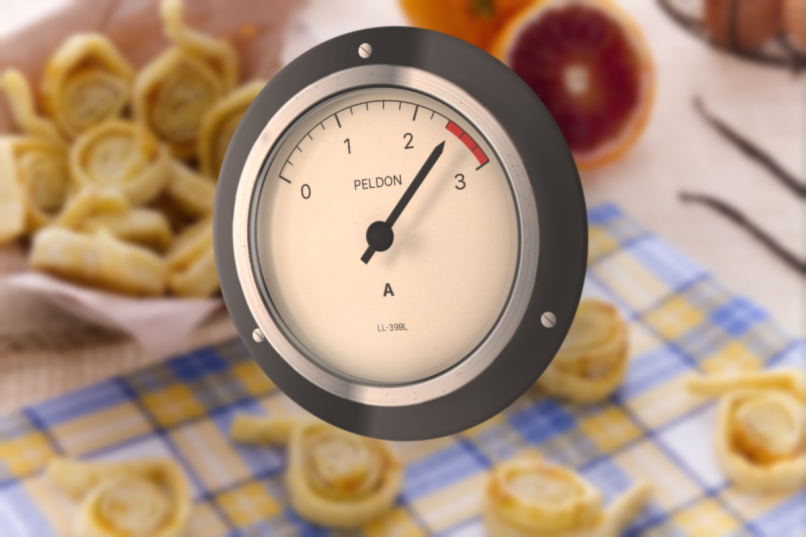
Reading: {"value": 2.5, "unit": "A"}
